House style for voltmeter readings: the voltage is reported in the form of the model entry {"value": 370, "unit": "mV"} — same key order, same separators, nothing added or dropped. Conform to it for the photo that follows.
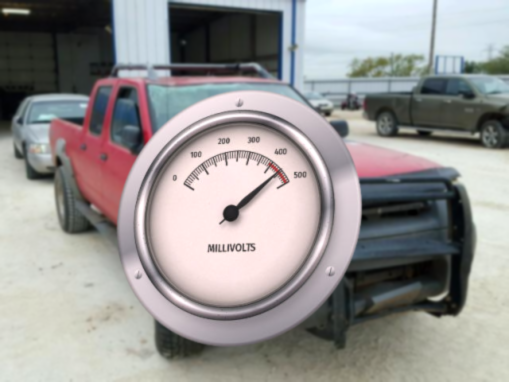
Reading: {"value": 450, "unit": "mV"}
